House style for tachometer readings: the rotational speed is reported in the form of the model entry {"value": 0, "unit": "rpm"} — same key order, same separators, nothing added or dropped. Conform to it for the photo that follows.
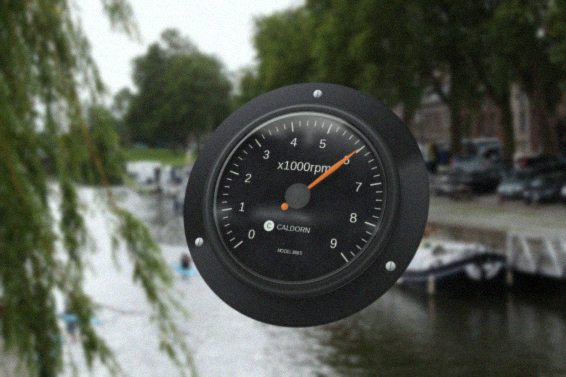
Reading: {"value": 6000, "unit": "rpm"}
